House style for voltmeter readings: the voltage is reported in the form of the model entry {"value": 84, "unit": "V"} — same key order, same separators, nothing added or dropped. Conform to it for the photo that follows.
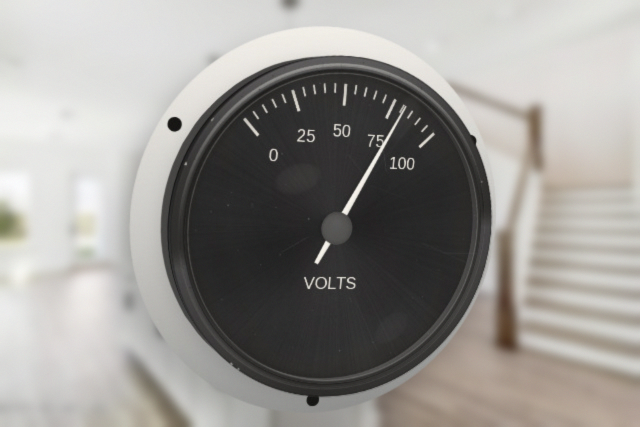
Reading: {"value": 80, "unit": "V"}
